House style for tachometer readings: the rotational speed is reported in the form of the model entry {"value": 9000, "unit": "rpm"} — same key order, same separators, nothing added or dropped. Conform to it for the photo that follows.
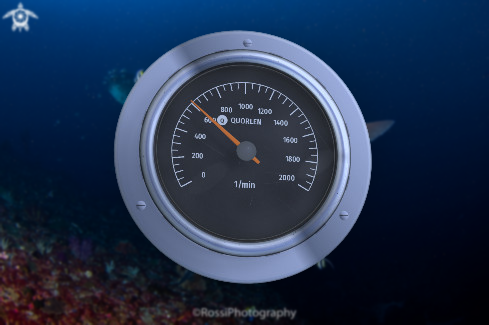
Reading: {"value": 600, "unit": "rpm"}
